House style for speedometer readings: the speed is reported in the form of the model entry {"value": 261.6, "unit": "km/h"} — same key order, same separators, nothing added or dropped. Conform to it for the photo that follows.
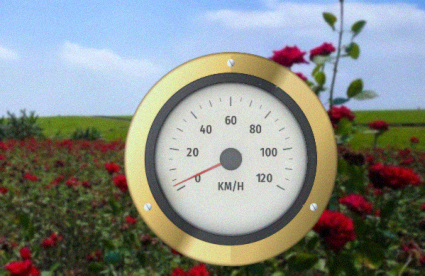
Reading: {"value": 2.5, "unit": "km/h"}
